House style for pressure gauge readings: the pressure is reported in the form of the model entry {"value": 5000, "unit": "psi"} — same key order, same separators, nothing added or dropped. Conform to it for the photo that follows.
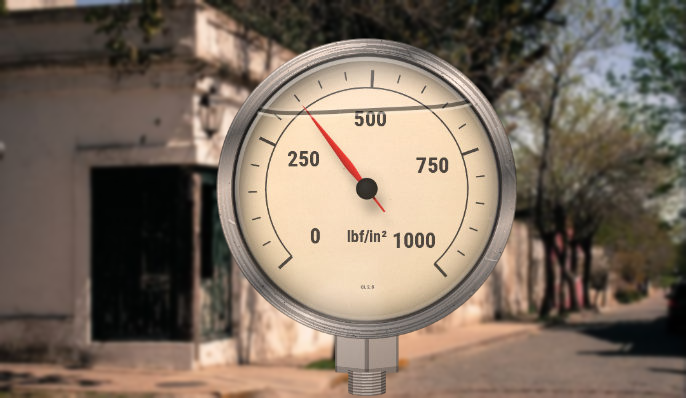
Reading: {"value": 350, "unit": "psi"}
